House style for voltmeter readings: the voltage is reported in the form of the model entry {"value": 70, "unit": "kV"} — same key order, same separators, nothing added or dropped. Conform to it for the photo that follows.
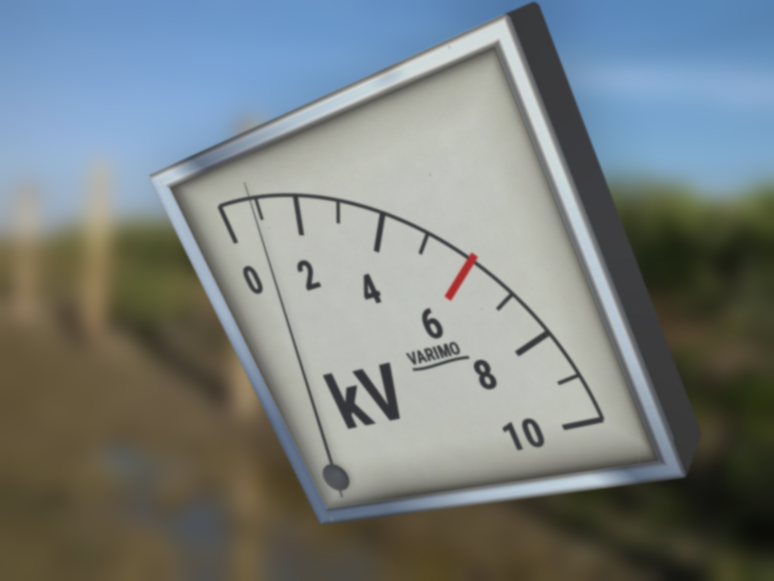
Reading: {"value": 1, "unit": "kV"}
